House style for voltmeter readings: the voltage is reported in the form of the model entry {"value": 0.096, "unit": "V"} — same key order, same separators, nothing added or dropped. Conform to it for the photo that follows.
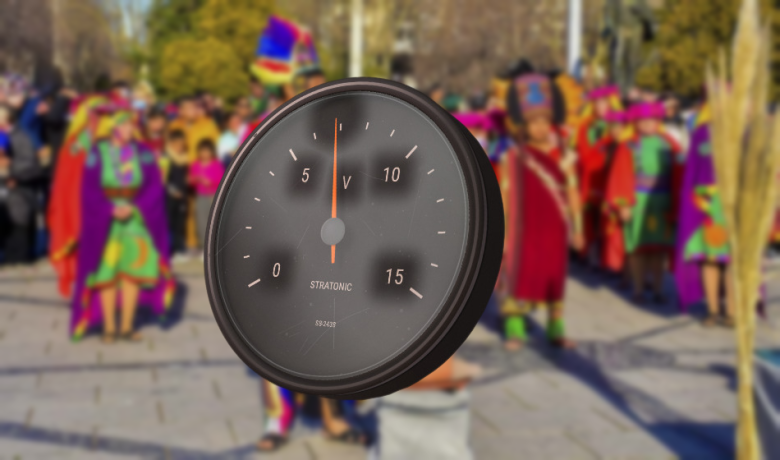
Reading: {"value": 7, "unit": "V"}
